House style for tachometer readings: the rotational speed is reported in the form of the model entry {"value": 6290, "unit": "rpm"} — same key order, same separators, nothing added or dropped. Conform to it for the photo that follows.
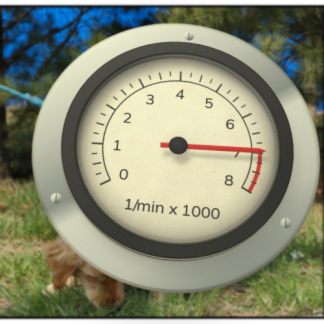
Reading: {"value": 7000, "unit": "rpm"}
